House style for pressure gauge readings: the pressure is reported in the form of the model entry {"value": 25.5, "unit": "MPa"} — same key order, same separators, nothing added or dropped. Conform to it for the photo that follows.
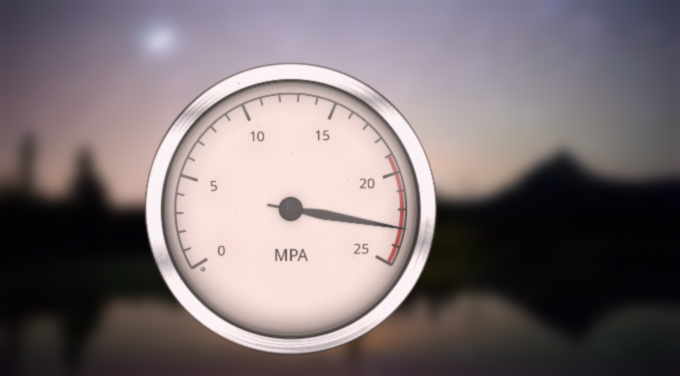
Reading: {"value": 23, "unit": "MPa"}
